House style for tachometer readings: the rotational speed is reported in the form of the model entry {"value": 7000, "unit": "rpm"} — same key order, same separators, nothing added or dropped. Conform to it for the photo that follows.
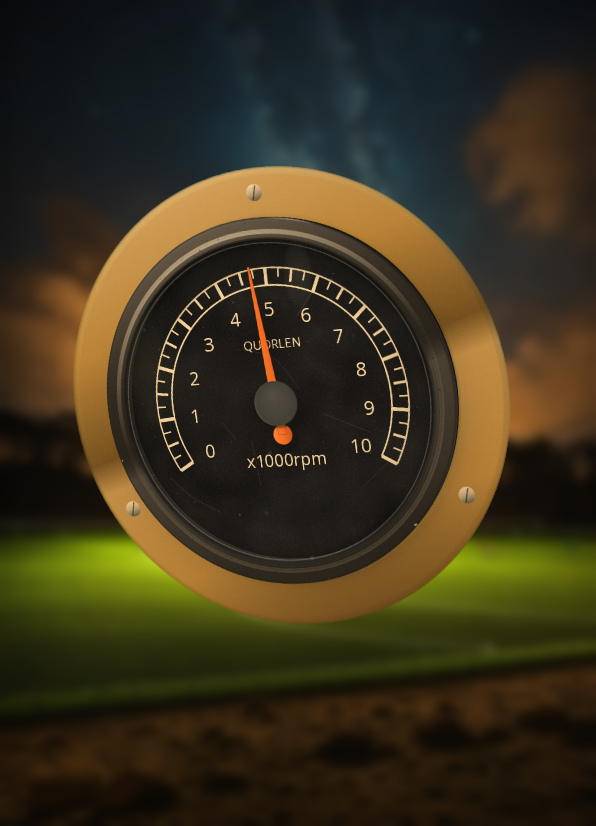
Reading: {"value": 4750, "unit": "rpm"}
